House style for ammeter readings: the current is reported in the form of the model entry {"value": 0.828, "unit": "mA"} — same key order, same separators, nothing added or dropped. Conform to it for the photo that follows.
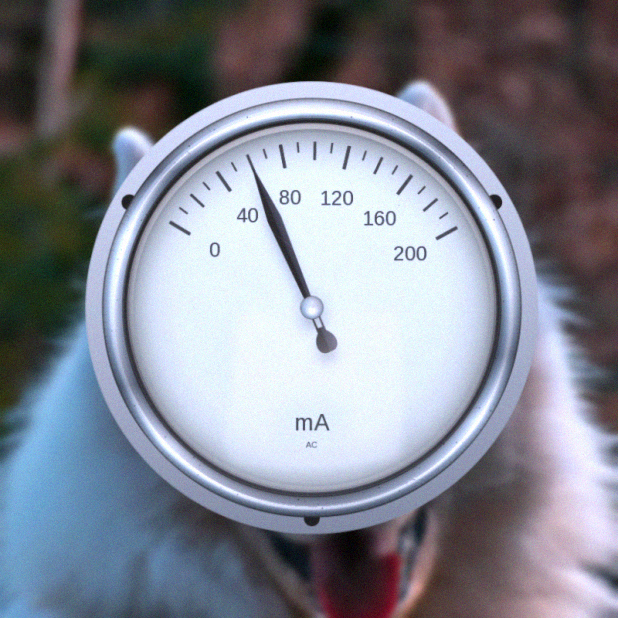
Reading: {"value": 60, "unit": "mA"}
